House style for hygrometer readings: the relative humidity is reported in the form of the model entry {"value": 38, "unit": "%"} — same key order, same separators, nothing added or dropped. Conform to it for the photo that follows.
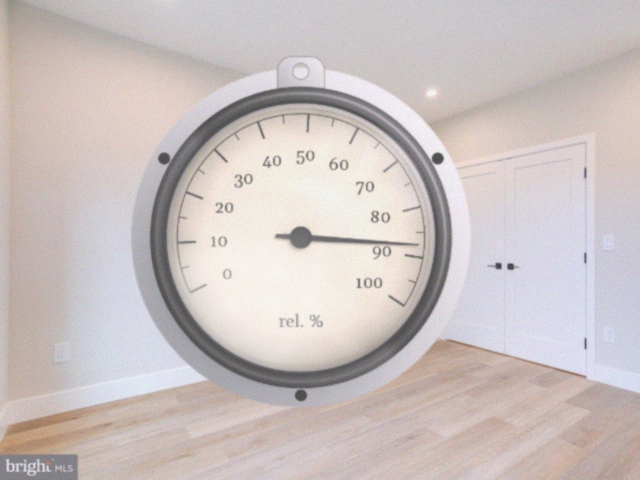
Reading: {"value": 87.5, "unit": "%"}
